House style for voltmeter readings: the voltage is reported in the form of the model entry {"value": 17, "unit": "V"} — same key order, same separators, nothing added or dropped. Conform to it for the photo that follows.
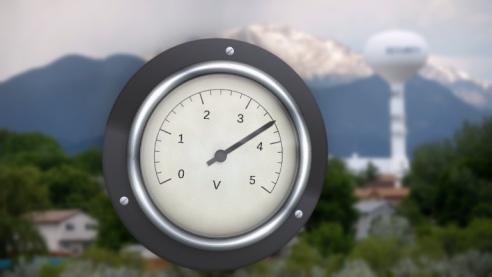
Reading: {"value": 3.6, "unit": "V"}
